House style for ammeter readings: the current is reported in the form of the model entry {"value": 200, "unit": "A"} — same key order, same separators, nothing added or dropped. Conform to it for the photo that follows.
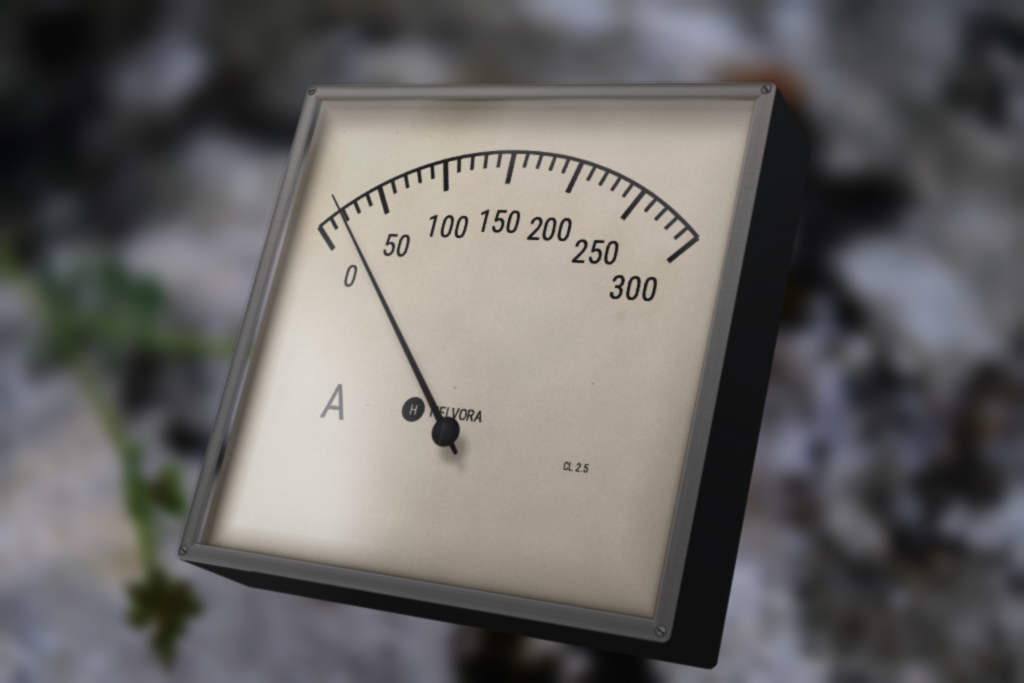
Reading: {"value": 20, "unit": "A"}
